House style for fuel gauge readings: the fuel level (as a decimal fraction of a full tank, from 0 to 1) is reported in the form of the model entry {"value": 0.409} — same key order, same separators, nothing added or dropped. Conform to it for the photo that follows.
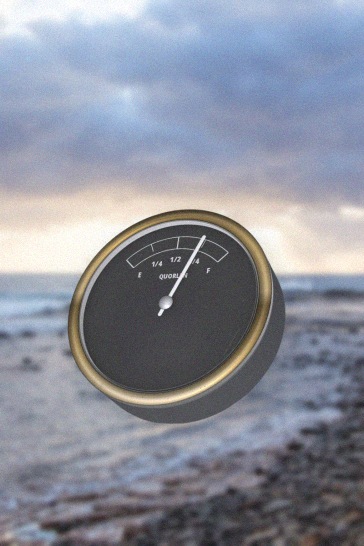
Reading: {"value": 0.75}
